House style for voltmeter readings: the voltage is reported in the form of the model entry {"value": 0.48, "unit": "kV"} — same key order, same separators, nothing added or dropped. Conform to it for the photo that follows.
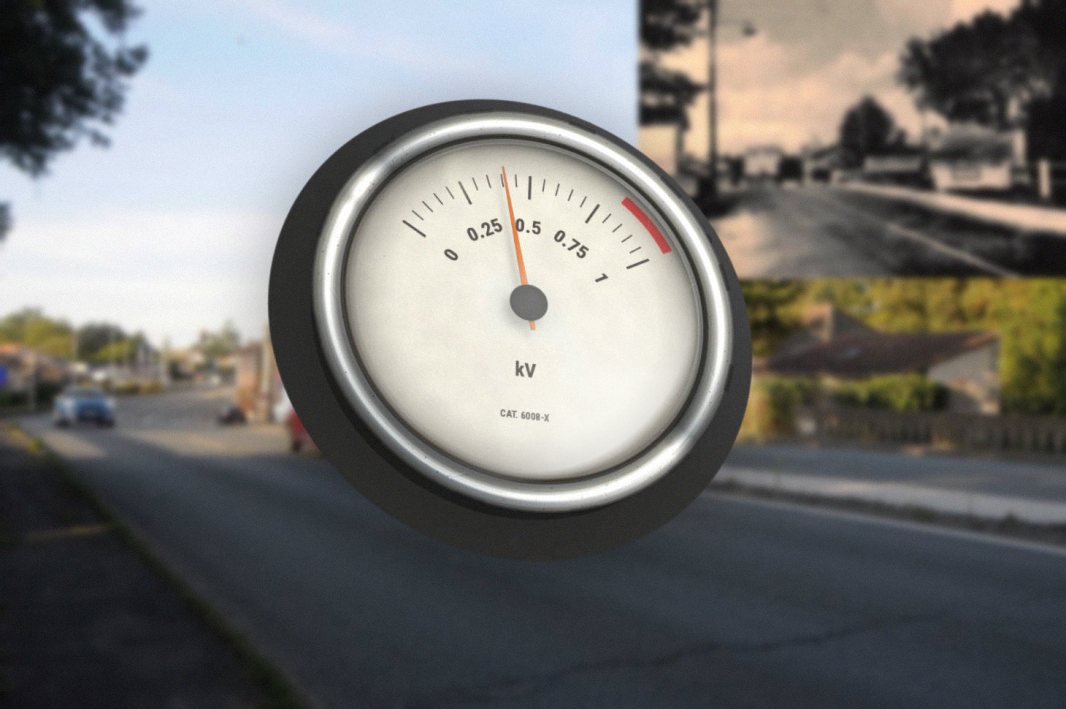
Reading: {"value": 0.4, "unit": "kV"}
